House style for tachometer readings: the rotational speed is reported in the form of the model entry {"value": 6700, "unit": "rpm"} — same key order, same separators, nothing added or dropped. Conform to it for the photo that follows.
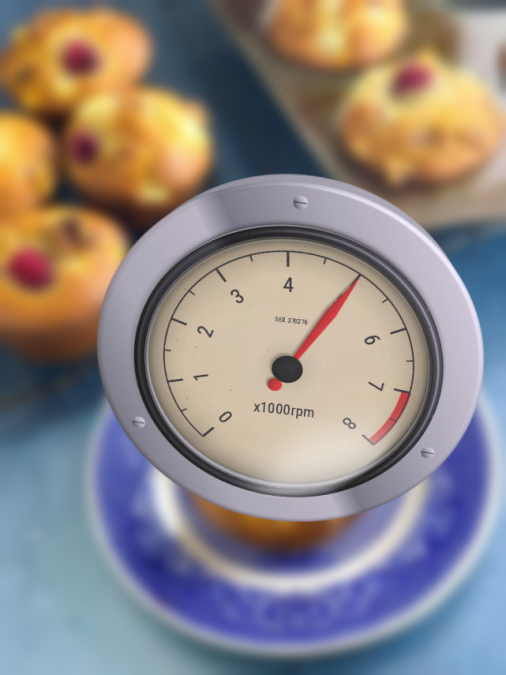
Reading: {"value": 5000, "unit": "rpm"}
